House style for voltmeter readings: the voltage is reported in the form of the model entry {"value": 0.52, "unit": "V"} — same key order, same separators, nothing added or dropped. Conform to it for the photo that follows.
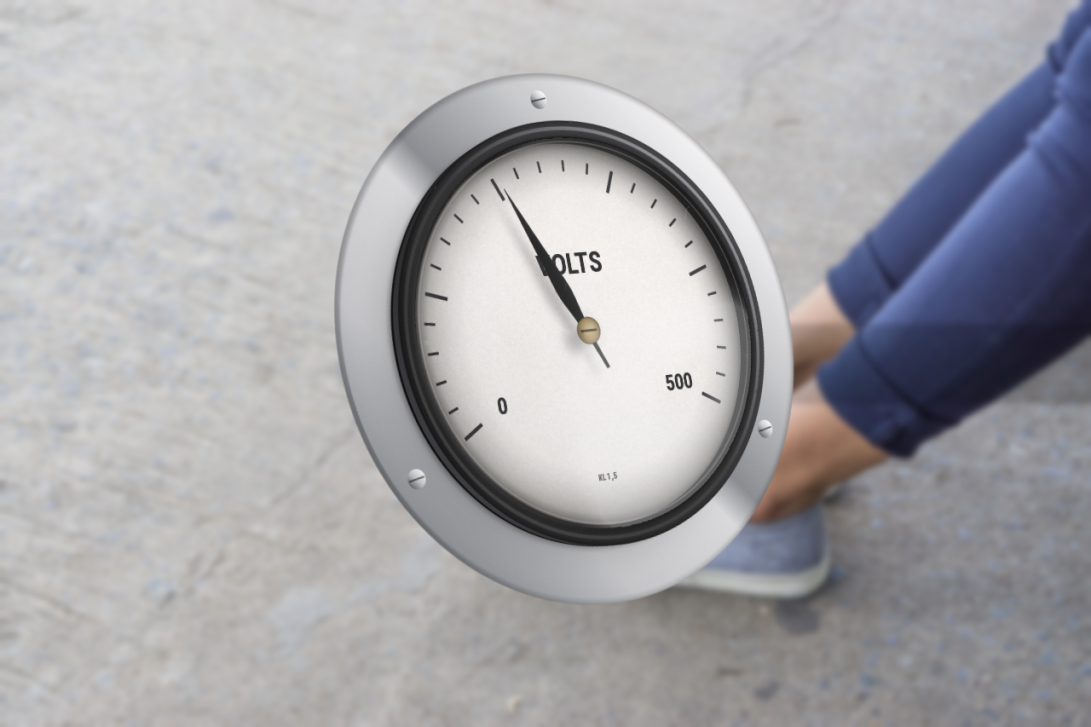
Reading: {"value": 200, "unit": "V"}
